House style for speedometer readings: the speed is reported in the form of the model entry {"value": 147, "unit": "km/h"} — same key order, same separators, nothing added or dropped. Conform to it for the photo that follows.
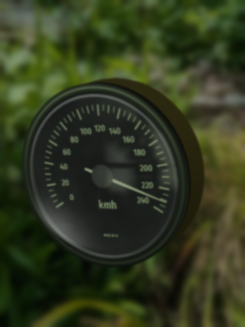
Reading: {"value": 230, "unit": "km/h"}
